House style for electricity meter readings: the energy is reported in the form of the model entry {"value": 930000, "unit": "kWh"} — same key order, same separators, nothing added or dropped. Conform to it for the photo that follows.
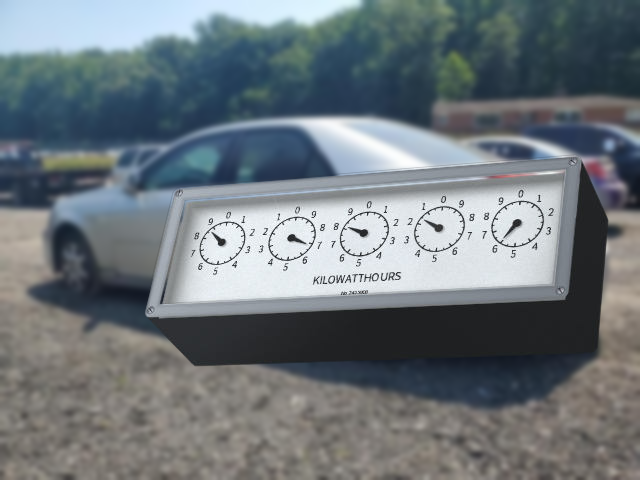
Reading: {"value": 86816, "unit": "kWh"}
